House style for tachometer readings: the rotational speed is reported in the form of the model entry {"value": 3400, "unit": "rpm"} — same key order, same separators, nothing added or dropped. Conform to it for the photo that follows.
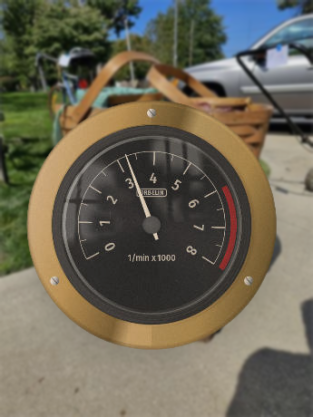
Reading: {"value": 3250, "unit": "rpm"}
